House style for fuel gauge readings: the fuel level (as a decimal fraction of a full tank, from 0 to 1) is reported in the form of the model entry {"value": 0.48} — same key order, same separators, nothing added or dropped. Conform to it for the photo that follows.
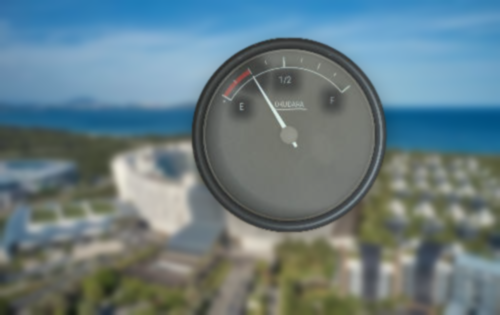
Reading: {"value": 0.25}
